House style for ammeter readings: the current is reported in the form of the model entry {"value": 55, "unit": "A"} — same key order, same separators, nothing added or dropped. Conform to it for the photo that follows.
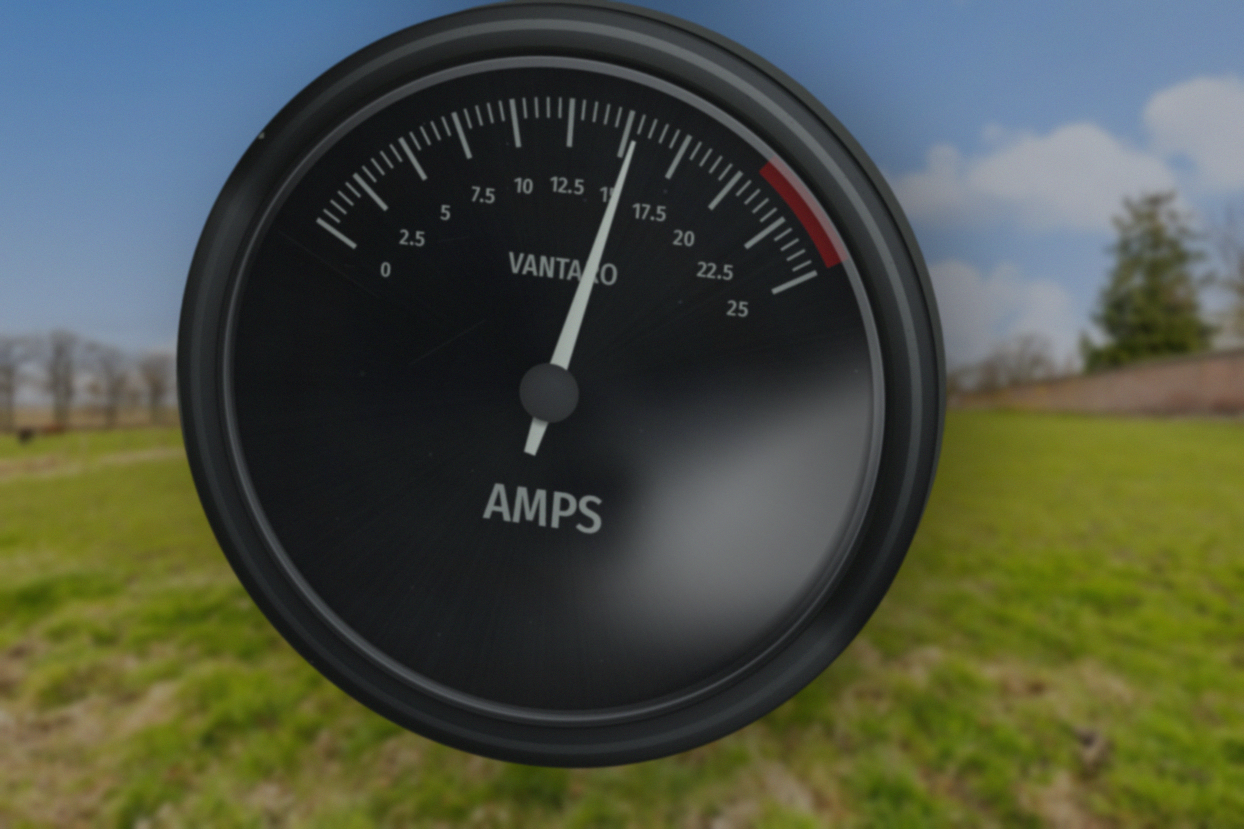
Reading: {"value": 15.5, "unit": "A"}
